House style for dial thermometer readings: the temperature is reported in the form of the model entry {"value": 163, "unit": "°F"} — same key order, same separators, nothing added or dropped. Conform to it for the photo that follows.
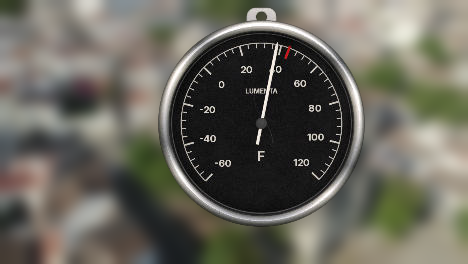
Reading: {"value": 38, "unit": "°F"}
